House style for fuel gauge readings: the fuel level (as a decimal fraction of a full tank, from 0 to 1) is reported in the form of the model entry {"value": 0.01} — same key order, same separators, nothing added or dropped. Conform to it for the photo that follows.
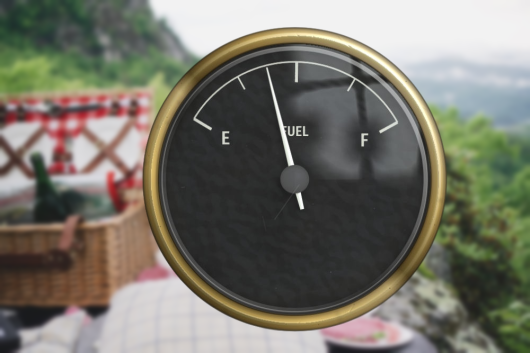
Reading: {"value": 0.375}
